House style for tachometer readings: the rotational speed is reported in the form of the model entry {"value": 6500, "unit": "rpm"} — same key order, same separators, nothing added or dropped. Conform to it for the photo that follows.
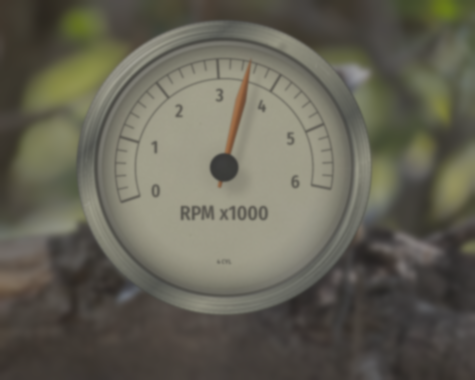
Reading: {"value": 3500, "unit": "rpm"}
